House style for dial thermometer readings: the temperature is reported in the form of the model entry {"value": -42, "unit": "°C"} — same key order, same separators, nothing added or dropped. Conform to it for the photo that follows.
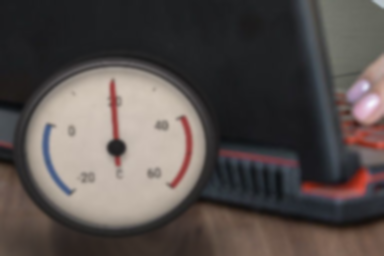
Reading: {"value": 20, "unit": "°C"}
